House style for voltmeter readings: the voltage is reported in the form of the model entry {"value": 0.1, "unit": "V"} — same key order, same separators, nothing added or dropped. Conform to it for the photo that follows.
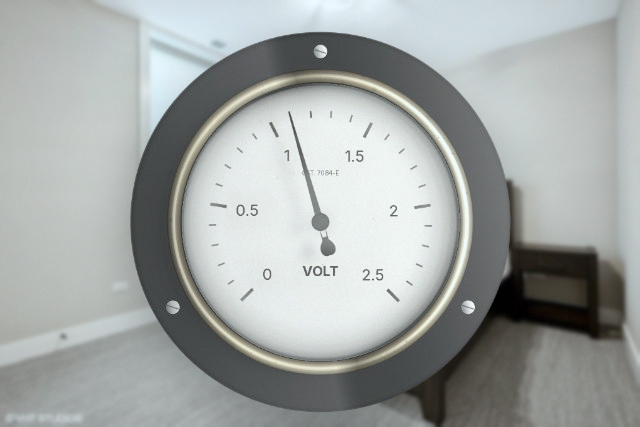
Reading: {"value": 1.1, "unit": "V"}
